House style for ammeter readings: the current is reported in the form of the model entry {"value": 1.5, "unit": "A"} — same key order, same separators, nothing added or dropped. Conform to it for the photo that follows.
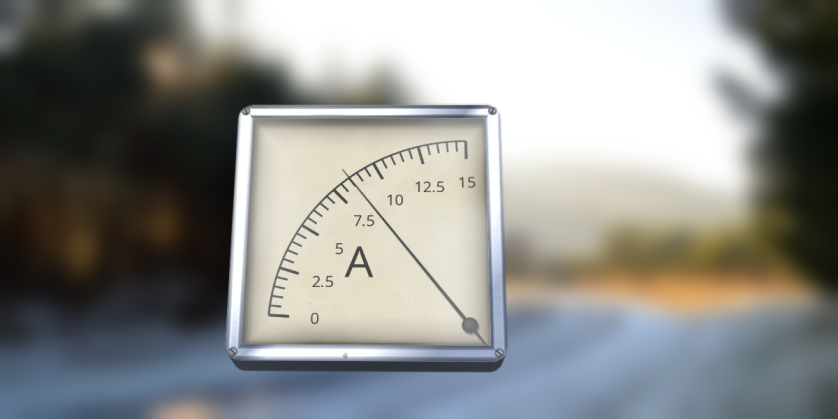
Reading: {"value": 8.5, "unit": "A"}
